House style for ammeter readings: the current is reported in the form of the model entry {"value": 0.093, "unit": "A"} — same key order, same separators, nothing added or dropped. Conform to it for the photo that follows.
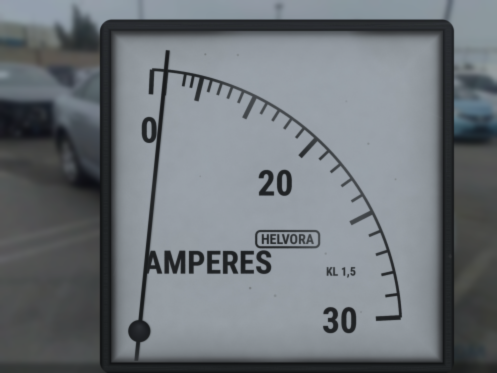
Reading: {"value": 5, "unit": "A"}
